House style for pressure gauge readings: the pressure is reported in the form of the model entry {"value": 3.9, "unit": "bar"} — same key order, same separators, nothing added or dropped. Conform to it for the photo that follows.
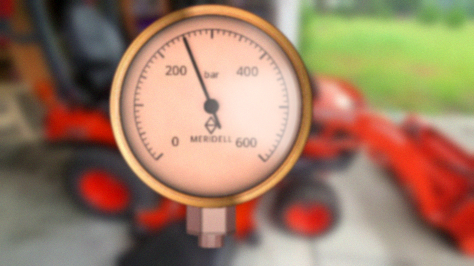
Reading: {"value": 250, "unit": "bar"}
